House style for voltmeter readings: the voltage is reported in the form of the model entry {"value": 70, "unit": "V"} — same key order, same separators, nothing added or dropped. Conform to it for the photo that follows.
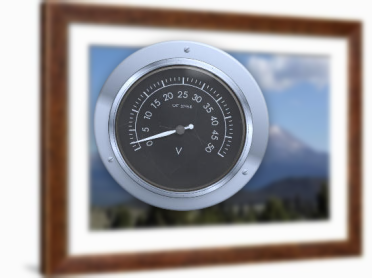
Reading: {"value": 2, "unit": "V"}
